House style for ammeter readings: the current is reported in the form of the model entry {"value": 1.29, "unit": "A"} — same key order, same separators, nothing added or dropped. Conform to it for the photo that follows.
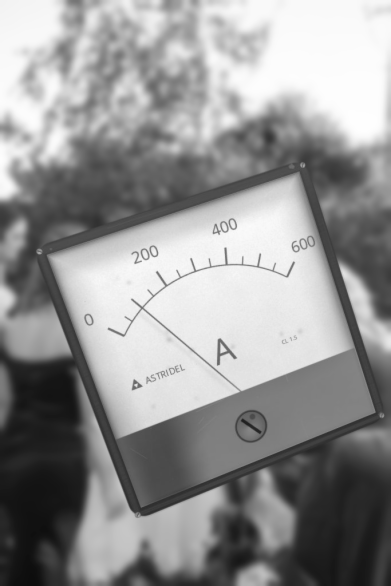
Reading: {"value": 100, "unit": "A"}
